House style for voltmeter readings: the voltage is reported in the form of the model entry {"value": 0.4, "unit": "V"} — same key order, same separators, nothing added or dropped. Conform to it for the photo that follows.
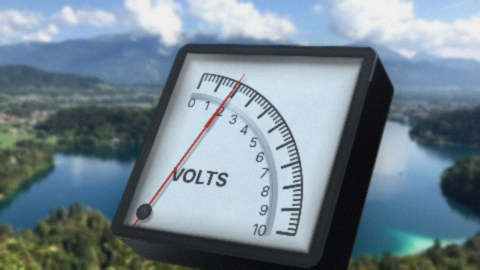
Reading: {"value": 2, "unit": "V"}
